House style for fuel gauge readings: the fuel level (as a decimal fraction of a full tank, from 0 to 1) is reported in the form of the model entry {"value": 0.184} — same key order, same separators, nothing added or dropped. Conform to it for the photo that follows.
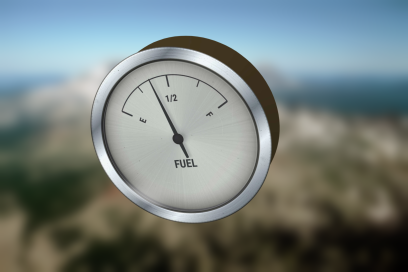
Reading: {"value": 0.375}
